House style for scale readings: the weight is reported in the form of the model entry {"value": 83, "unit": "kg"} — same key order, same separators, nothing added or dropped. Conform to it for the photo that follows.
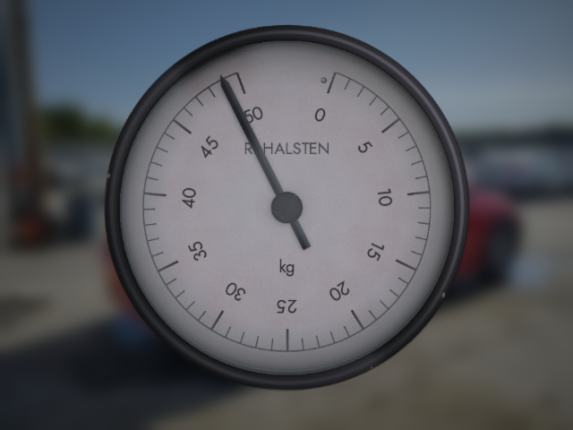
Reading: {"value": 49, "unit": "kg"}
